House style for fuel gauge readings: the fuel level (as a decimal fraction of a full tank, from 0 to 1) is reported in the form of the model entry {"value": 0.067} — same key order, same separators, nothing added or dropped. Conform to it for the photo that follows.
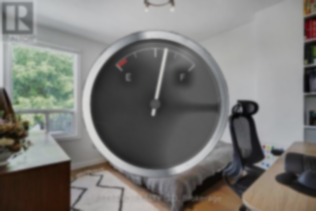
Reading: {"value": 0.625}
